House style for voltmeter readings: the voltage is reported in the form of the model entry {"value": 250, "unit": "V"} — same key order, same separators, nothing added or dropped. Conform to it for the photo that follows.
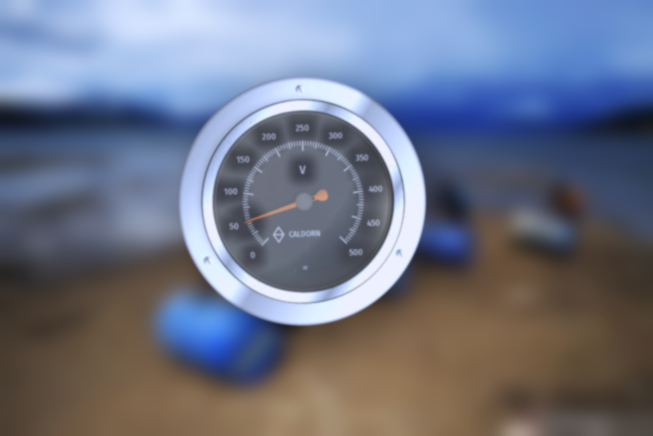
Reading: {"value": 50, "unit": "V"}
